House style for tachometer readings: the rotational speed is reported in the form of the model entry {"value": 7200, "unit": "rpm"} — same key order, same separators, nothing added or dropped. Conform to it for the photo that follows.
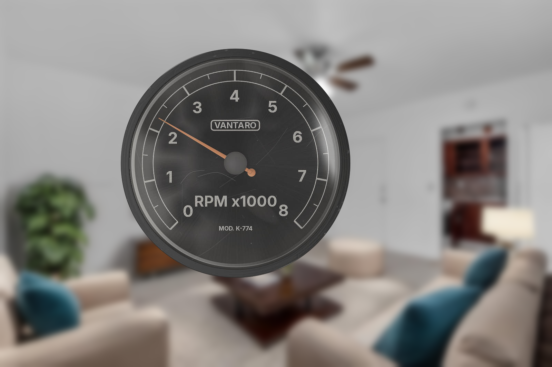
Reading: {"value": 2250, "unit": "rpm"}
